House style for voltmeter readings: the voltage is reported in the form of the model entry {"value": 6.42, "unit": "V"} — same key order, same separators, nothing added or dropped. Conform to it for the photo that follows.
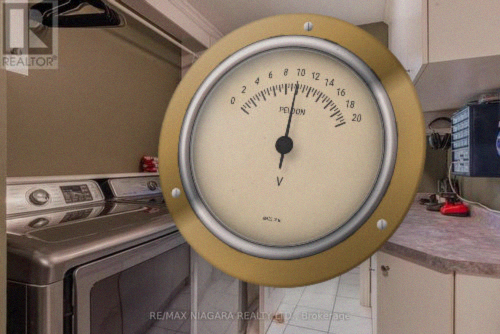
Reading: {"value": 10, "unit": "V"}
